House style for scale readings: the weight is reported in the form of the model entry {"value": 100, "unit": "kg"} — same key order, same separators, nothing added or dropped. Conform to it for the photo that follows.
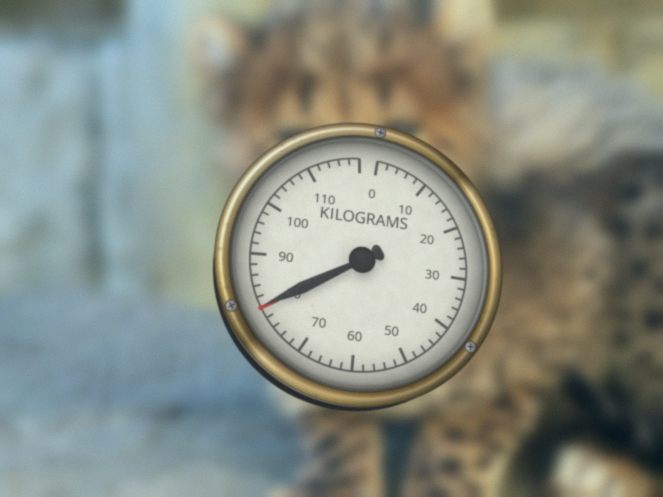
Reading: {"value": 80, "unit": "kg"}
